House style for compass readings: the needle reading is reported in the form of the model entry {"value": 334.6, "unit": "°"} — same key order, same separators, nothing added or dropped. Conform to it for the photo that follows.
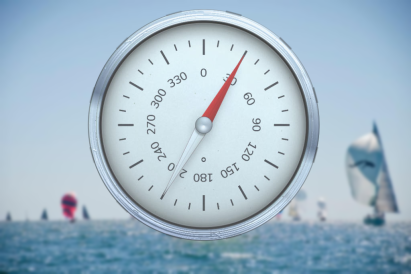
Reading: {"value": 30, "unit": "°"}
